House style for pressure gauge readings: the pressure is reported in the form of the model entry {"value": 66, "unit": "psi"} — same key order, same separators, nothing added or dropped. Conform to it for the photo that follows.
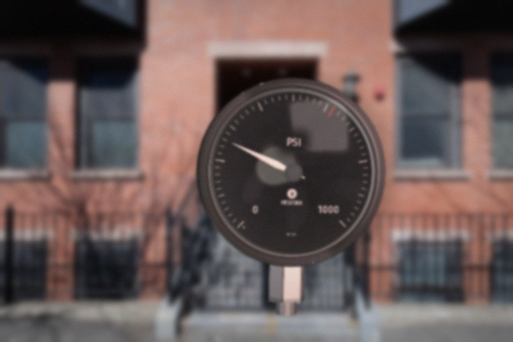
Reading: {"value": 260, "unit": "psi"}
